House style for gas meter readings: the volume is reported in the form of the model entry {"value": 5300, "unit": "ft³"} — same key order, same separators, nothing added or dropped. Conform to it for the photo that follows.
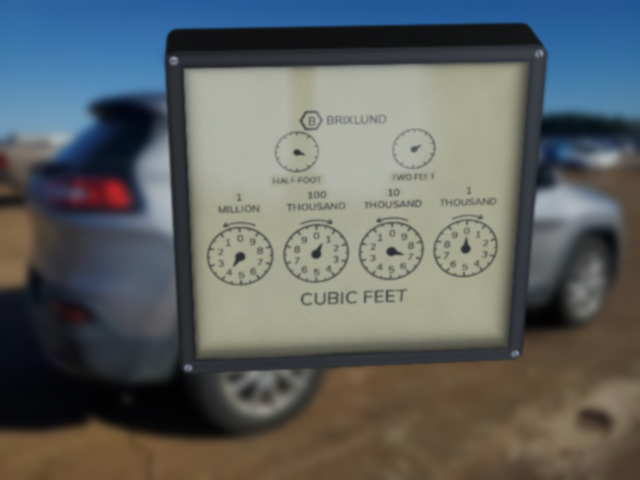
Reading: {"value": 407000, "unit": "ft³"}
